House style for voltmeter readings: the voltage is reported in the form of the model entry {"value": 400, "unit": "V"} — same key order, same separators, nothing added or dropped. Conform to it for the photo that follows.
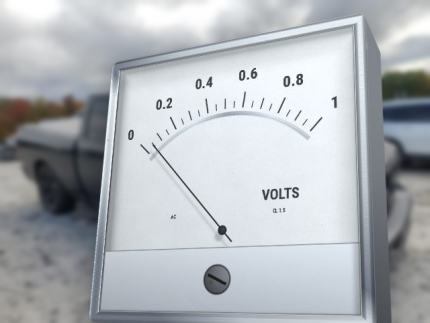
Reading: {"value": 0.05, "unit": "V"}
